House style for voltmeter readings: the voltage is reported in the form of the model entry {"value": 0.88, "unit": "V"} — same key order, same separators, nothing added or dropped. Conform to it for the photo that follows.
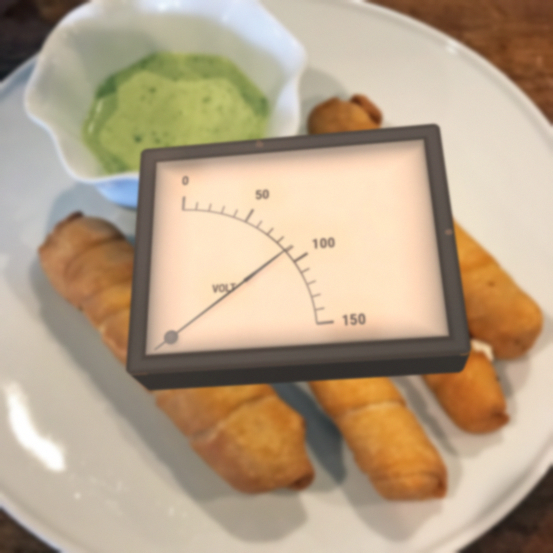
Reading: {"value": 90, "unit": "V"}
